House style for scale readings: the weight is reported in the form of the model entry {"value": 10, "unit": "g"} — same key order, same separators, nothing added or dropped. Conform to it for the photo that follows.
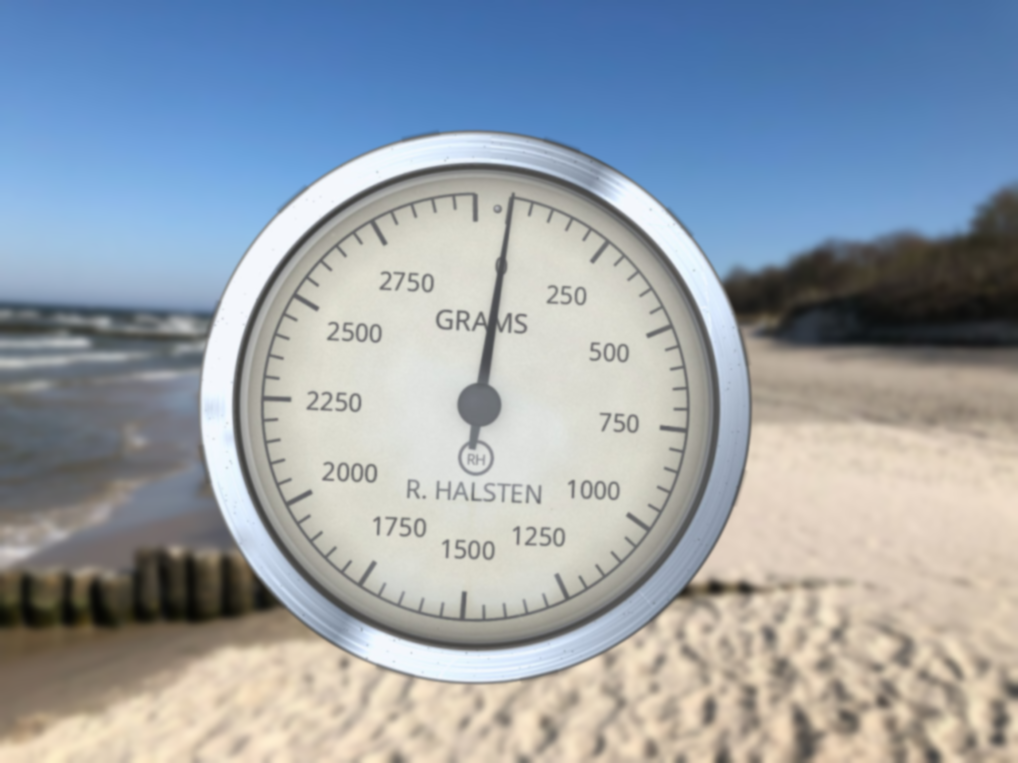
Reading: {"value": 0, "unit": "g"}
